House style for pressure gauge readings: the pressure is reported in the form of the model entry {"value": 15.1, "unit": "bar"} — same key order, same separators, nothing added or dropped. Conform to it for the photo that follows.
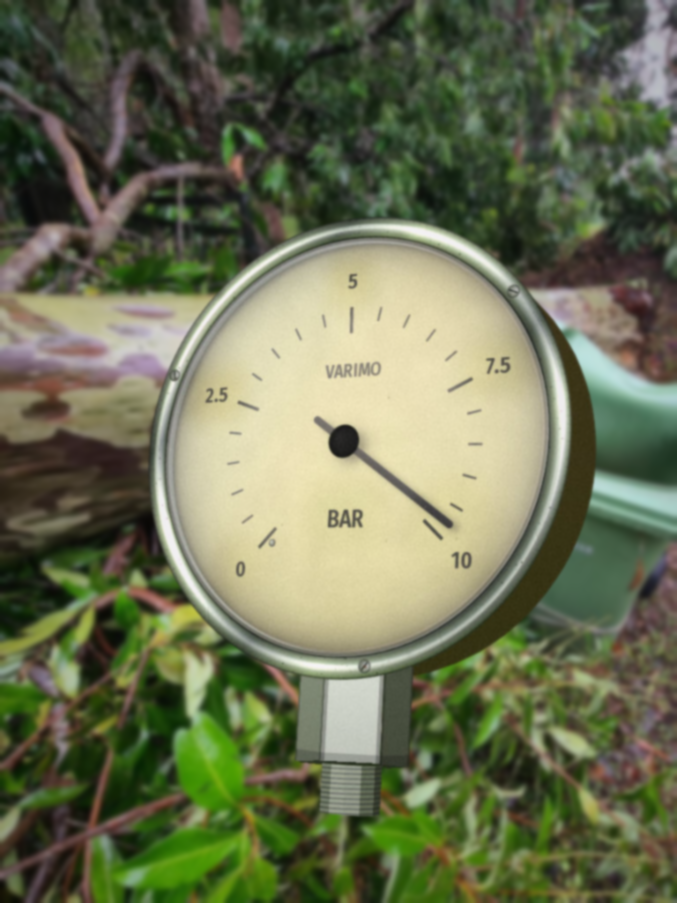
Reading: {"value": 9.75, "unit": "bar"}
